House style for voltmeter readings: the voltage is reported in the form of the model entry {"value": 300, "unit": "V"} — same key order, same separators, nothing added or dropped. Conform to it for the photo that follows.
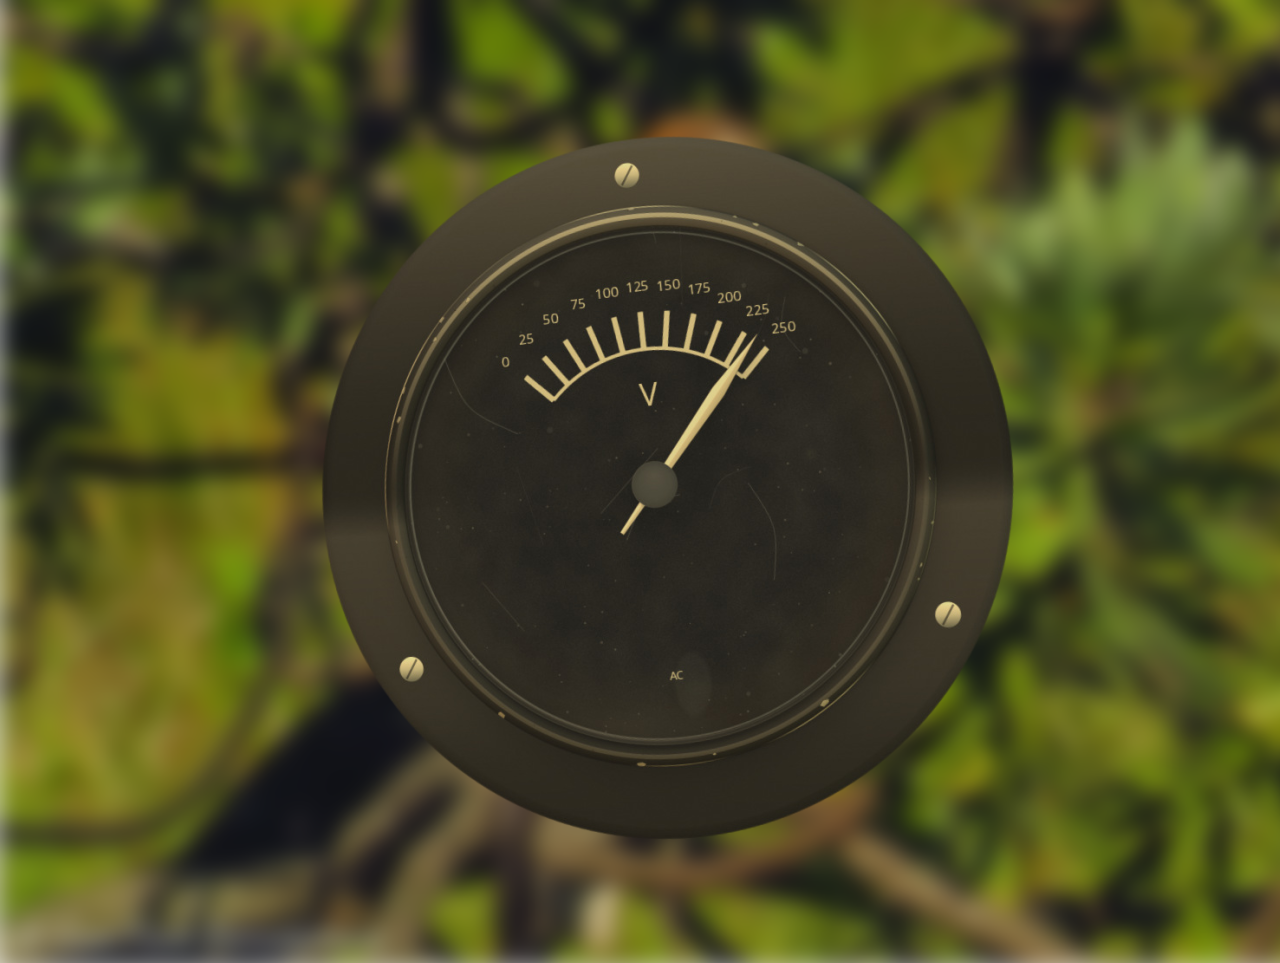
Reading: {"value": 237.5, "unit": "V"}
